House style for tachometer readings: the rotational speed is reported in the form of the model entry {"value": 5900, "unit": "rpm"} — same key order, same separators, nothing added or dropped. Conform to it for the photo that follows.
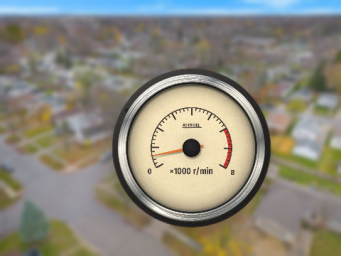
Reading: {"value": 600, "unit": "rpm"}
